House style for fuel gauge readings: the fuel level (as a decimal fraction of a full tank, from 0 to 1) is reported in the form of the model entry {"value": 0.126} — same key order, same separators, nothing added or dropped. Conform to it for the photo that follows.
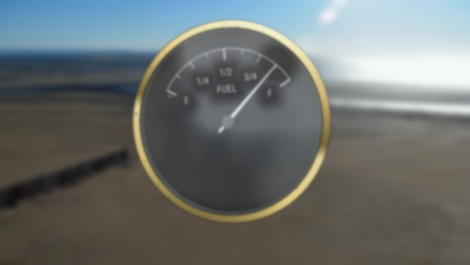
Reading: {"value": 0.875}
